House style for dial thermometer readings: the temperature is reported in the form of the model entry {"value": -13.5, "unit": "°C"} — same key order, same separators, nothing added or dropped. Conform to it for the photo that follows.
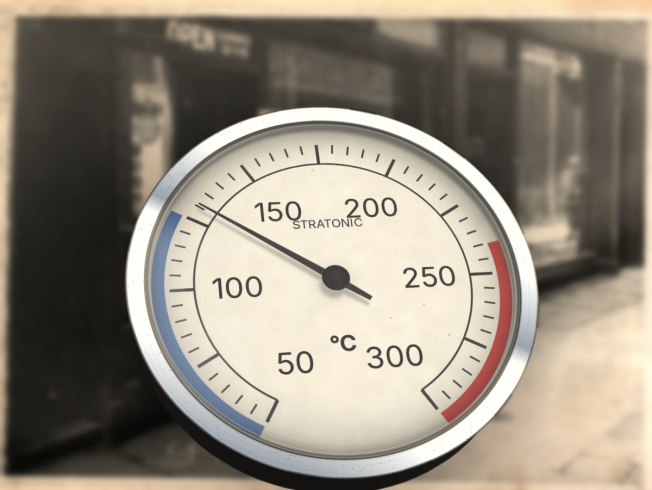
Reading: {"value": 130, "unit": "°C"}
